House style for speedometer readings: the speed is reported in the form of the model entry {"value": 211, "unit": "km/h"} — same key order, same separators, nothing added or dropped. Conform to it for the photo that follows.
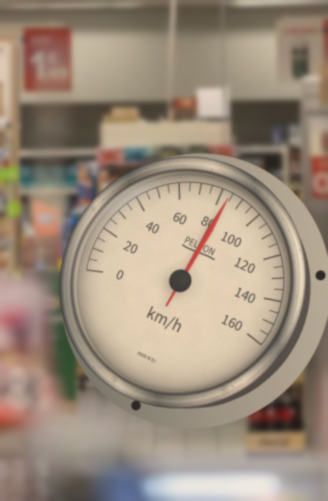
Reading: {"value": 85, "unit": "km/h"}
